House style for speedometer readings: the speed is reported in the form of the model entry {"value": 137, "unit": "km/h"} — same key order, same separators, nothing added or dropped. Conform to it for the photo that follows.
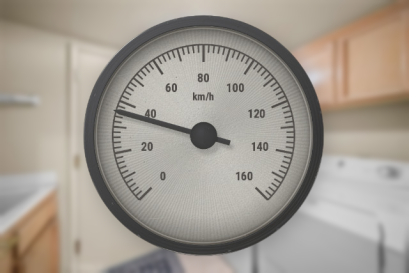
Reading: {"value": 36, "unit": "km/h"}
